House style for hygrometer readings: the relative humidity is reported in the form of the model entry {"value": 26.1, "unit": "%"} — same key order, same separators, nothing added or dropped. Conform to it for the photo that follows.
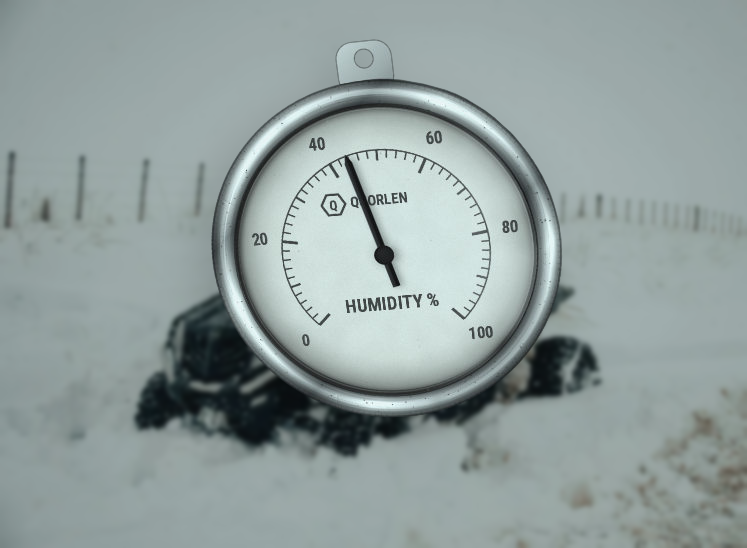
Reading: {"value": 44, "unit": "%"}
